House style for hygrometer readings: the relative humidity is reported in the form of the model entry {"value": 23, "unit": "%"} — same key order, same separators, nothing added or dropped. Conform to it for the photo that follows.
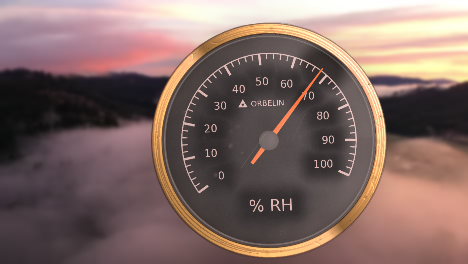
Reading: {"value": 68, "unit": "%"}
